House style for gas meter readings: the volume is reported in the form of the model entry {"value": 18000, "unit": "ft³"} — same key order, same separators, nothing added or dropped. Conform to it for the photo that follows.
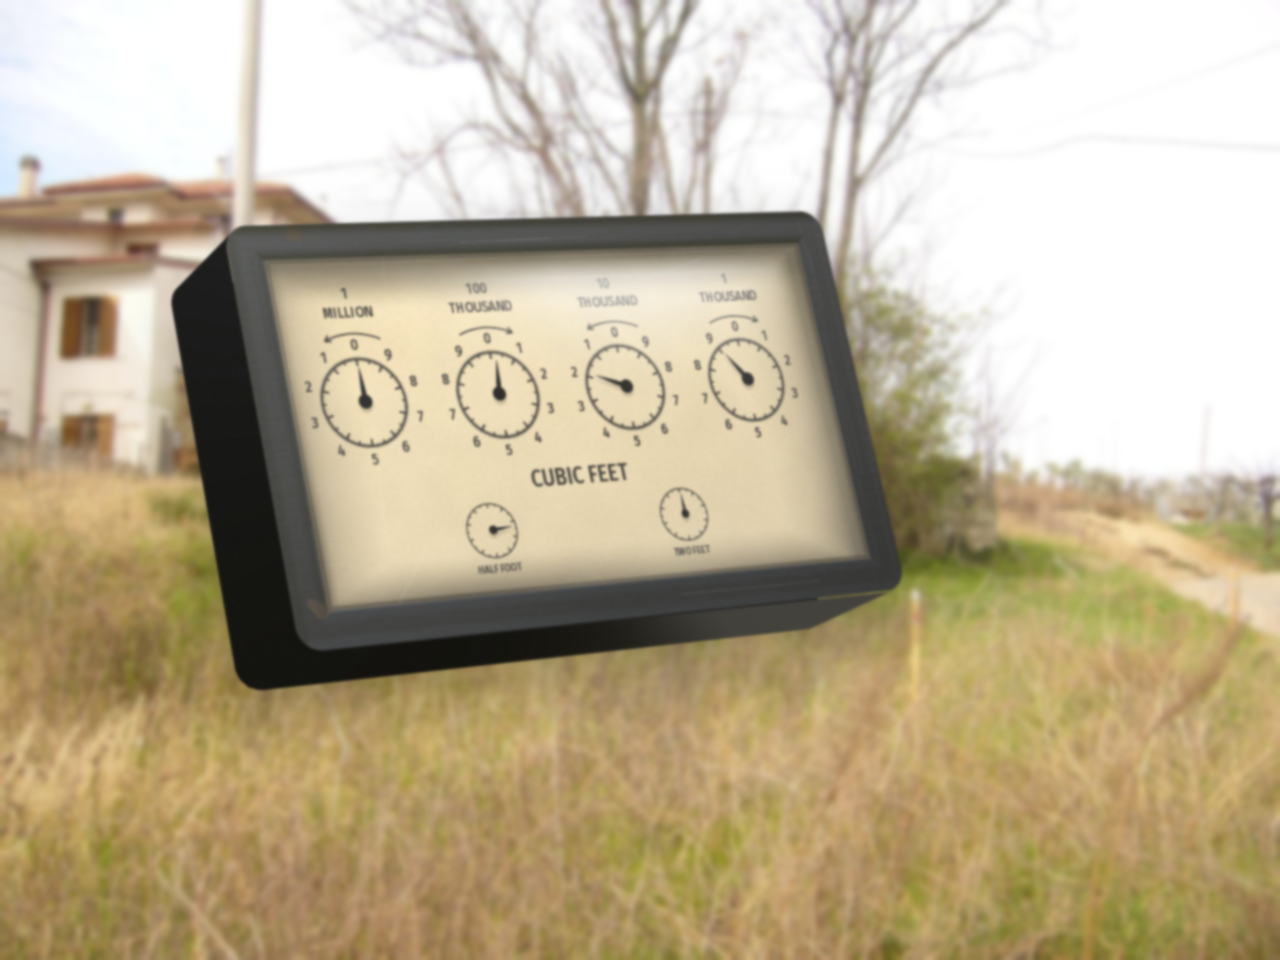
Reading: {"value": 1900, "unit": "ft³"}
